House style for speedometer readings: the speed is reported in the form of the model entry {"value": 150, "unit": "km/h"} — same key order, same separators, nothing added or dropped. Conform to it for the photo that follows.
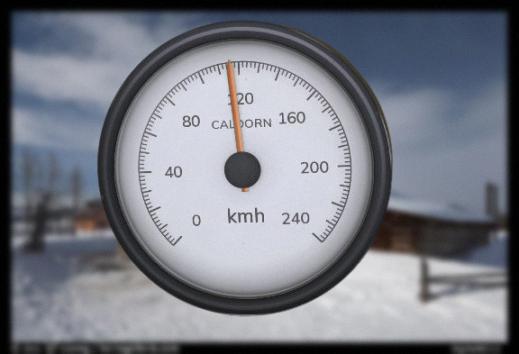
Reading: {"value": 116, "unit": "km/h"}
